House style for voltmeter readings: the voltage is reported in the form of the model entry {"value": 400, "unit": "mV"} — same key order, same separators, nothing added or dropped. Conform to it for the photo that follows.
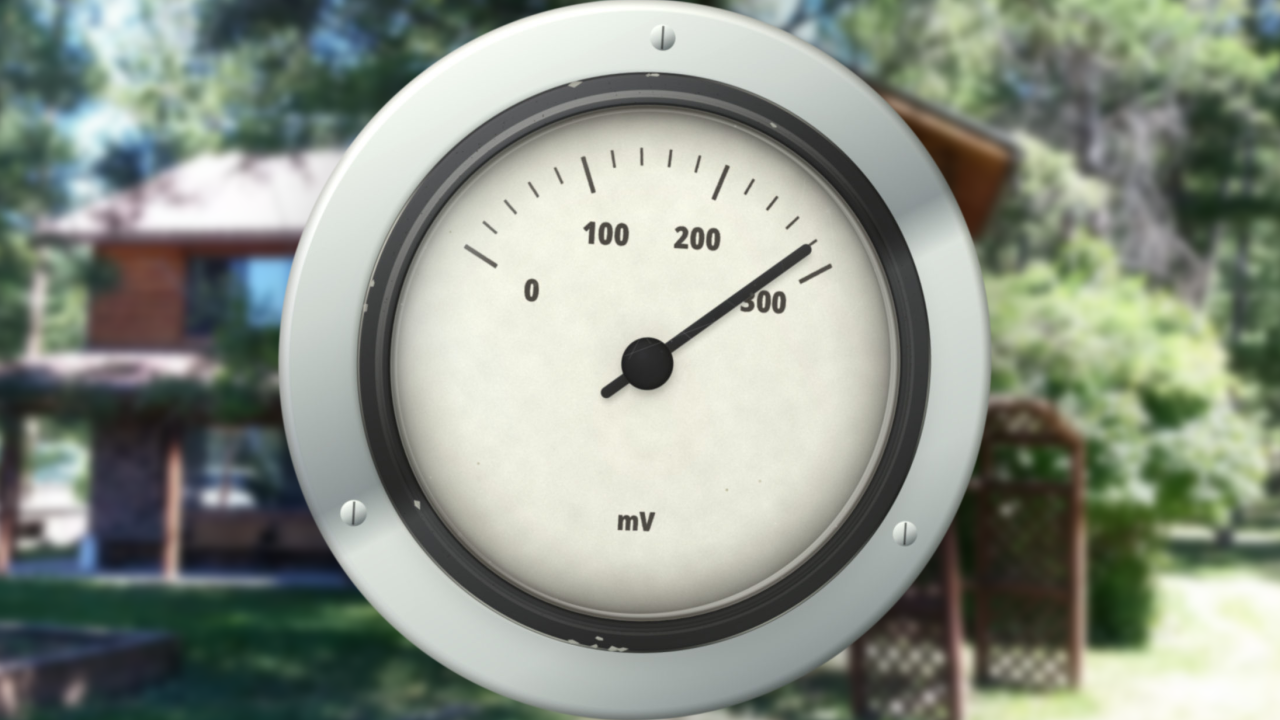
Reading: {"value": 280, "unit": "mV"}
